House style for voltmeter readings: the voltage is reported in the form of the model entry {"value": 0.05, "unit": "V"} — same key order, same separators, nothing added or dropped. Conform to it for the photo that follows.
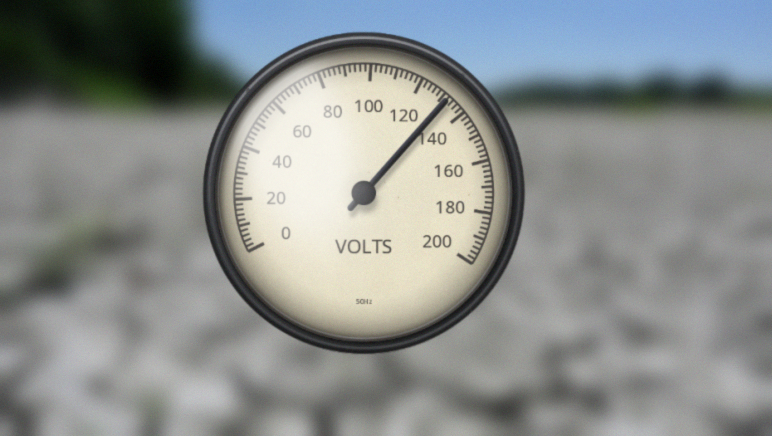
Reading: {"value": 132, "unit": "V"}
